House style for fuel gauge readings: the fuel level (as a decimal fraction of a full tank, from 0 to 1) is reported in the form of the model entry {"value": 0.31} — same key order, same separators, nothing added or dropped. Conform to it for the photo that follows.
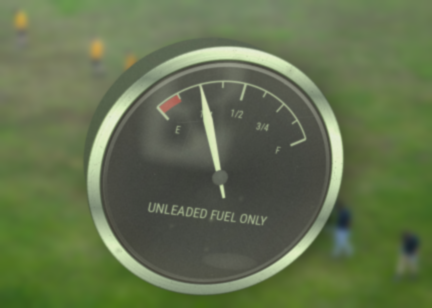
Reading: {"value": 0.25}
